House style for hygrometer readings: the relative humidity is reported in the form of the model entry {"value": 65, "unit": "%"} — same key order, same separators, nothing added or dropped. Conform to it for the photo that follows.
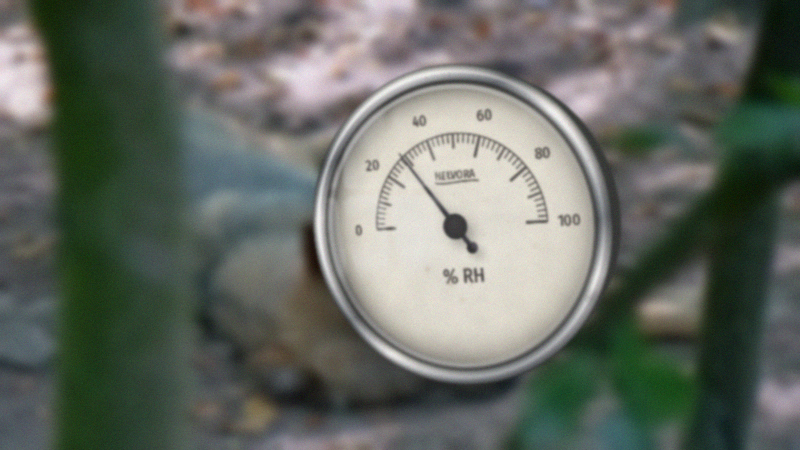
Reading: {"value": 30, "unit": "%"}
